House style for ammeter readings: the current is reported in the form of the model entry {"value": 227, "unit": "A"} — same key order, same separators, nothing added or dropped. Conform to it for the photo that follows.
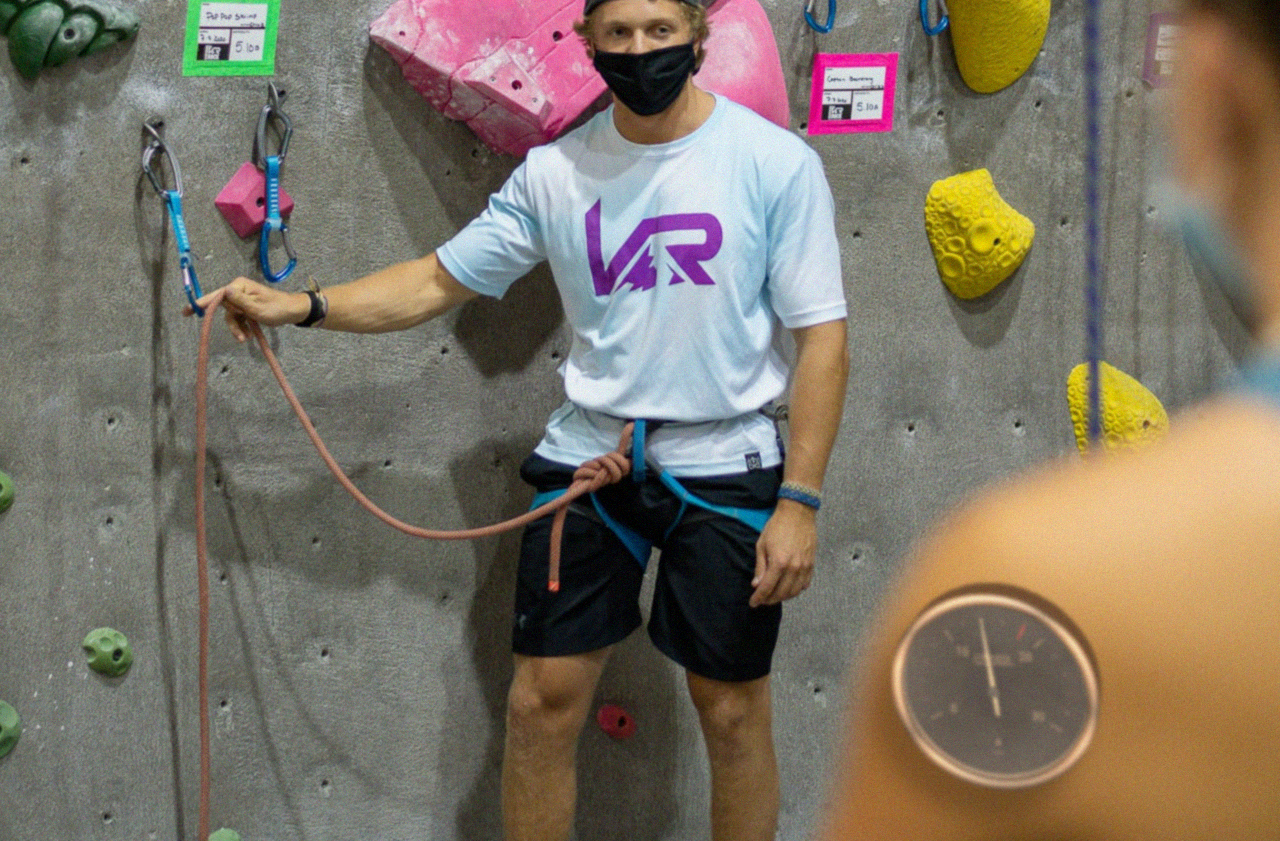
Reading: {"value": 14, "unit": "A"}
